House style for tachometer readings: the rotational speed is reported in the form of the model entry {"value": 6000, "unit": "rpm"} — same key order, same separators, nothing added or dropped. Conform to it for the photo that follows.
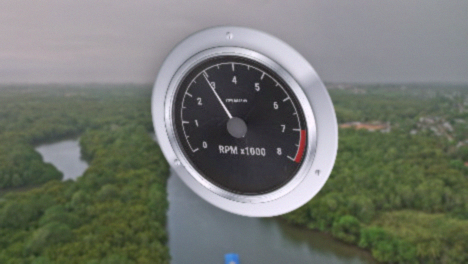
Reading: {"value": 3000, "unit": "rpm"}
